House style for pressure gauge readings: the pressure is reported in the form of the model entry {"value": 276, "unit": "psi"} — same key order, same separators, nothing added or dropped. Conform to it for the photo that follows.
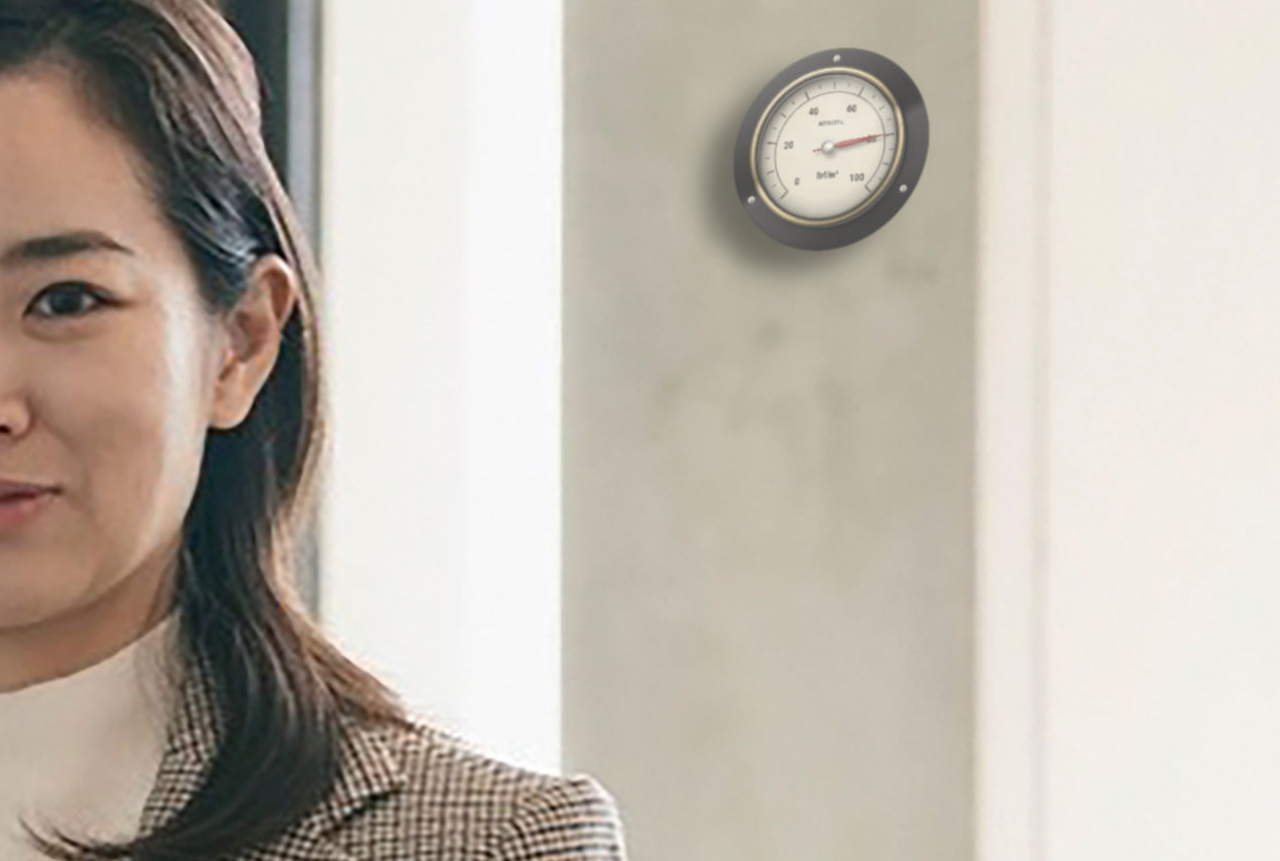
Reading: {"value": 80, "unit": "psi"}
